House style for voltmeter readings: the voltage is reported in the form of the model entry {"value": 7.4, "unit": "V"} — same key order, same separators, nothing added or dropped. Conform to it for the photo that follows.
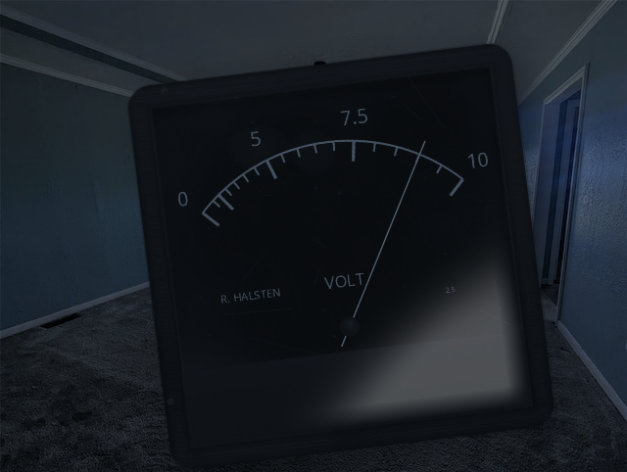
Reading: {"value": 9, "unit": "V"}
